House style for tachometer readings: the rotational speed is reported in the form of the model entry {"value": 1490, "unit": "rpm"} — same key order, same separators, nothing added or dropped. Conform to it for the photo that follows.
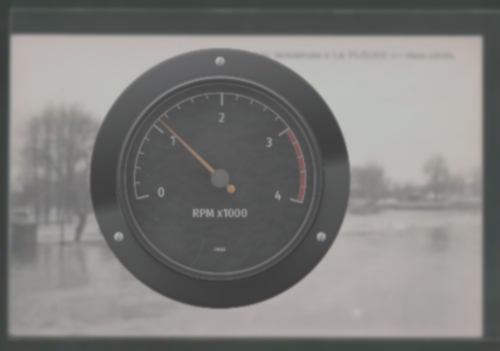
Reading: {"value": 1100, "unit": "rpm"}
